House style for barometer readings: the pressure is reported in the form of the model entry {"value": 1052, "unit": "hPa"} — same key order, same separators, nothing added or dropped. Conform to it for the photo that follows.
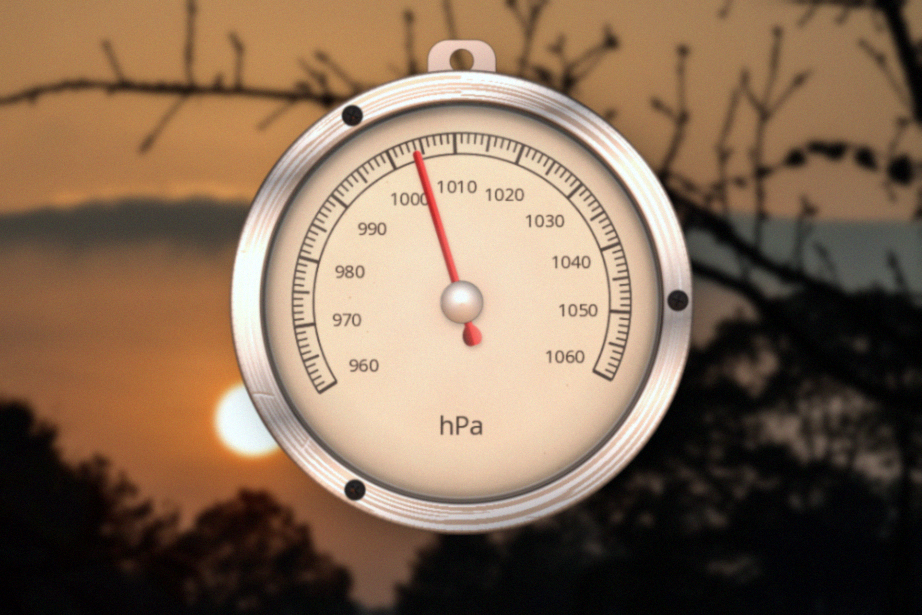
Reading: {"value": 1004, "unit": "hPa"}
